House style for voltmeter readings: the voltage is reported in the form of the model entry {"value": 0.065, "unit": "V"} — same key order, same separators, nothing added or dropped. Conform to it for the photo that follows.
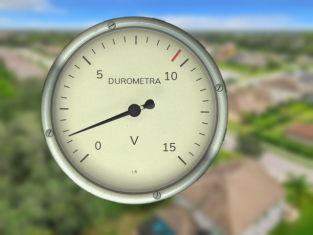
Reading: {"value": 1.25, "unit": "V"}
